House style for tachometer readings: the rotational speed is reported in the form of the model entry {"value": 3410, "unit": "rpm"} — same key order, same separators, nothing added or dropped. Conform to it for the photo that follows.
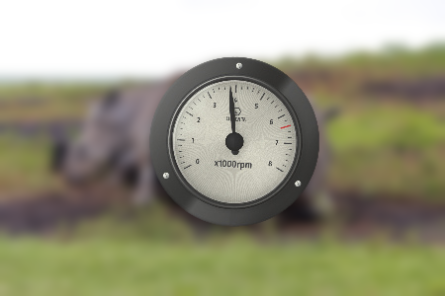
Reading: {"value": 3800, "unit": "rpm"}
